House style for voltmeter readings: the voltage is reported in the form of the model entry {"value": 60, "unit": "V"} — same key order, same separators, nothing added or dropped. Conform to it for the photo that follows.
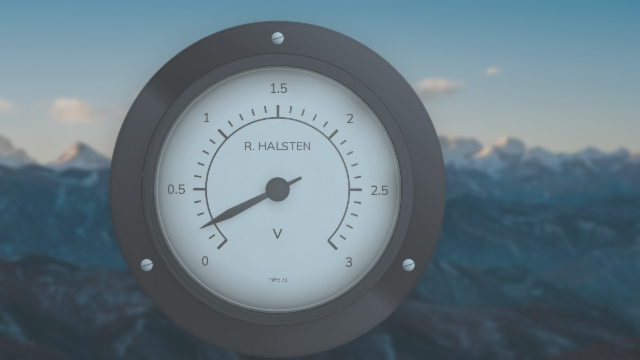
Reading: {"value": 0.2, "unit": "V"}
